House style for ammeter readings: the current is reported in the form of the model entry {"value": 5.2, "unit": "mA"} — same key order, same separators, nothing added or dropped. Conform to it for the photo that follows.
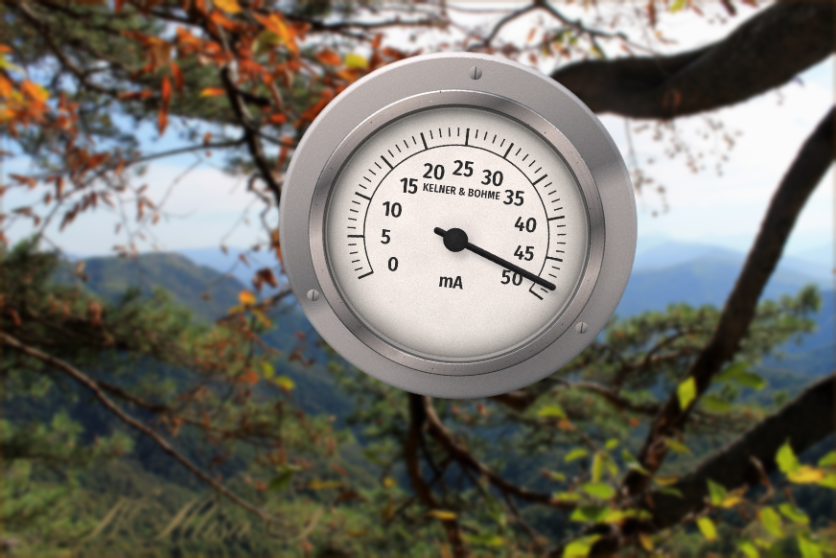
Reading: {"value": 48, "unit": "mA"}
